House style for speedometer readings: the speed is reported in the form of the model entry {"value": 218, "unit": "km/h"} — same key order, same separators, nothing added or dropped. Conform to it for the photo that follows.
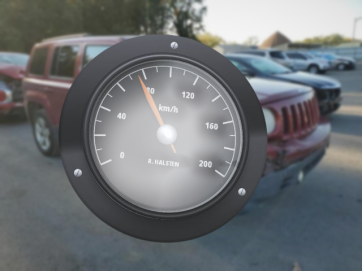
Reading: {"value": 75, "unit": "km/h"}
